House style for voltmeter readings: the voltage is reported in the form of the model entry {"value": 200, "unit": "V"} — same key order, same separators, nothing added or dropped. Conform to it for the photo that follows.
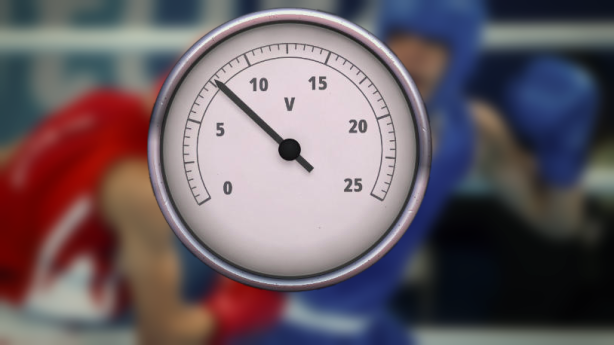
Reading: {"value": 7.75, "unit": "V"}
